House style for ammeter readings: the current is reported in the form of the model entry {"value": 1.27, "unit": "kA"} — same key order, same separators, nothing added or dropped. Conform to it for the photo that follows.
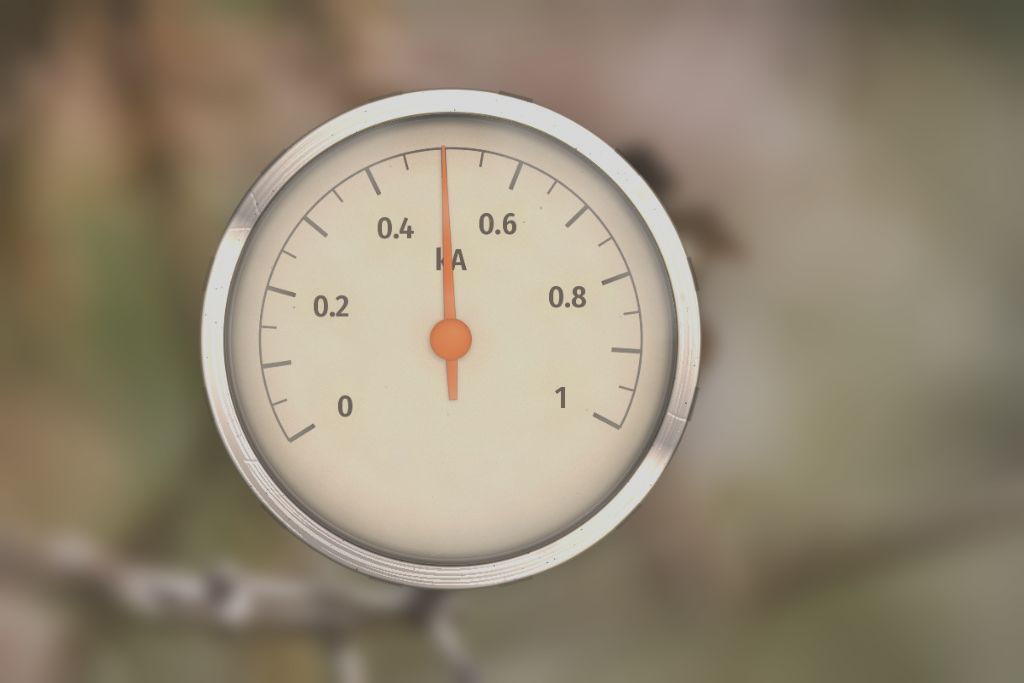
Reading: {"value": 0.5, "unit": "kA"}
